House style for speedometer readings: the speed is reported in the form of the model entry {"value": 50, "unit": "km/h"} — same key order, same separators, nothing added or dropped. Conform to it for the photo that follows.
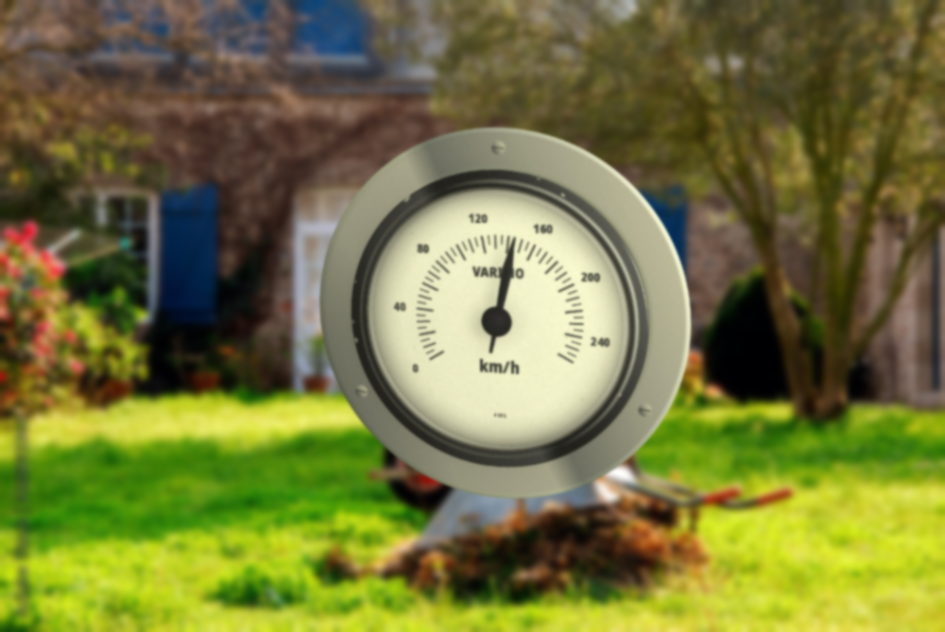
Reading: {"value": 145, "unit": "km/h"}
